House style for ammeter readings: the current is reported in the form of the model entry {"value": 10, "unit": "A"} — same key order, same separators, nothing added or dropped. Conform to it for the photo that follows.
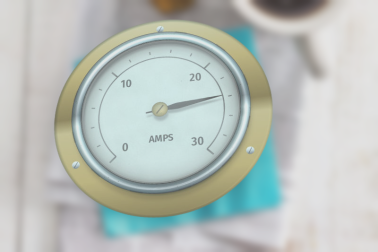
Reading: {"value": 24, "unit": "A"}
